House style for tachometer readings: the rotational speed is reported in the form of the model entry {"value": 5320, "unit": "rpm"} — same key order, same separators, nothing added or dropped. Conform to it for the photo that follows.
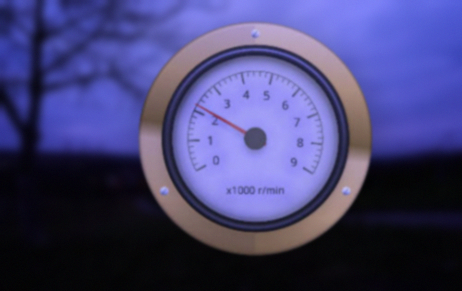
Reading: {"value": 2200, "unit": "rpm"}
